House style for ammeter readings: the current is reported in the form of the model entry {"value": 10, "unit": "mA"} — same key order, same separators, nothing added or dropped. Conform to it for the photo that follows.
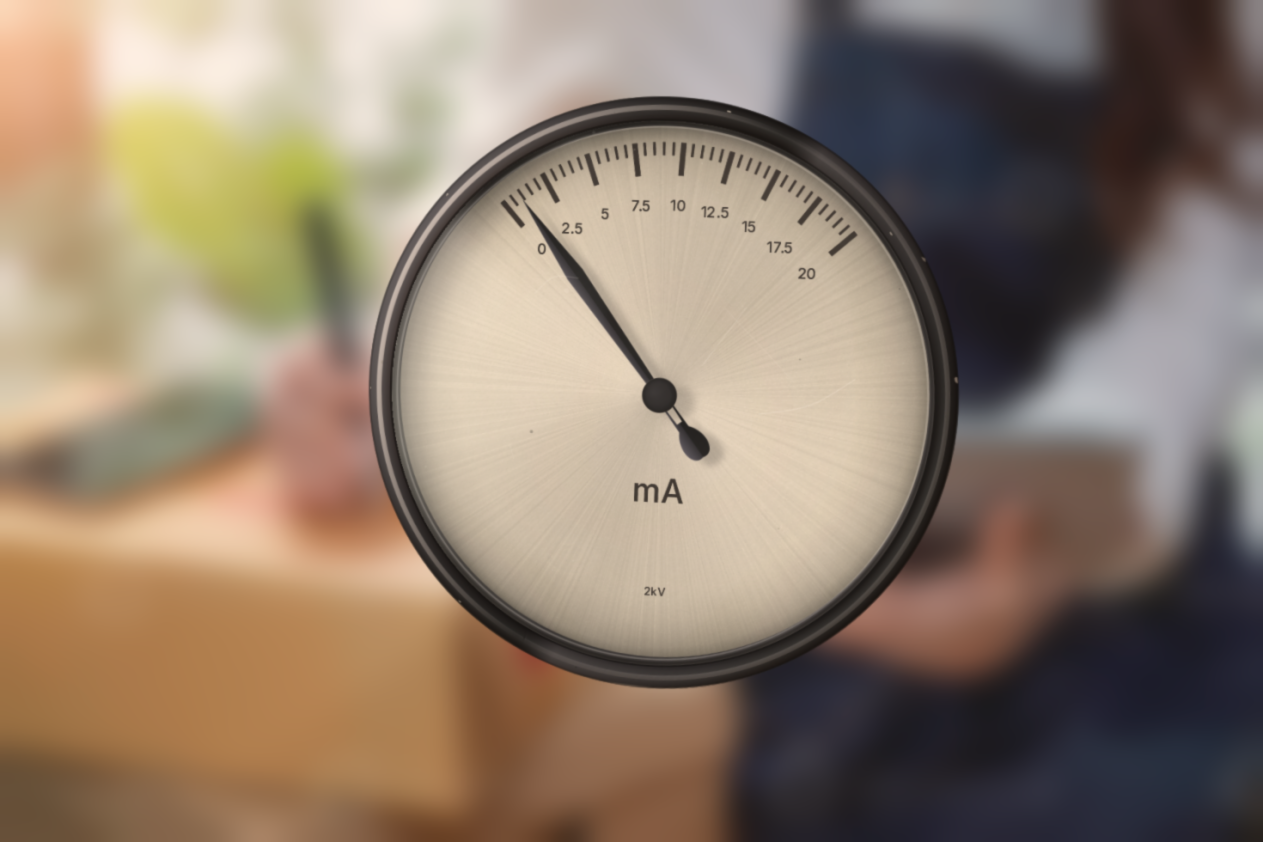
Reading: {"value": 1, "unit": "mA"}
